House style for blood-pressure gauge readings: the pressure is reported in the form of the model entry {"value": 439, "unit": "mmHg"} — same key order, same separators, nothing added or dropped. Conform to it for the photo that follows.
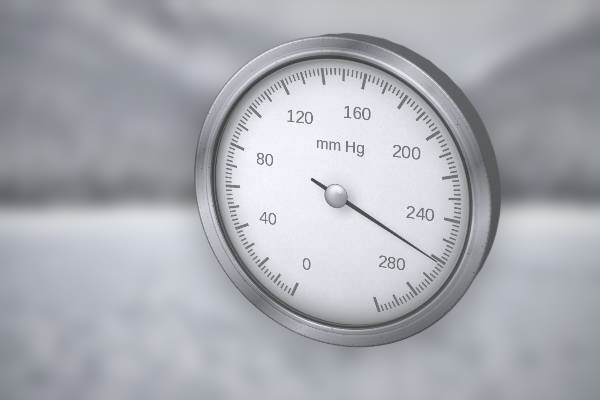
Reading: {"value": 260, "unit": "mmHg"}
